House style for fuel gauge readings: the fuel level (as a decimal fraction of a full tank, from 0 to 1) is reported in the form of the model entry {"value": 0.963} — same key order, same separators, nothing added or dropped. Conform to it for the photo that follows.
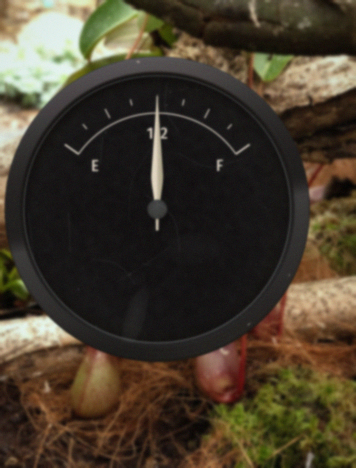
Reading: {"value": 0.5}
